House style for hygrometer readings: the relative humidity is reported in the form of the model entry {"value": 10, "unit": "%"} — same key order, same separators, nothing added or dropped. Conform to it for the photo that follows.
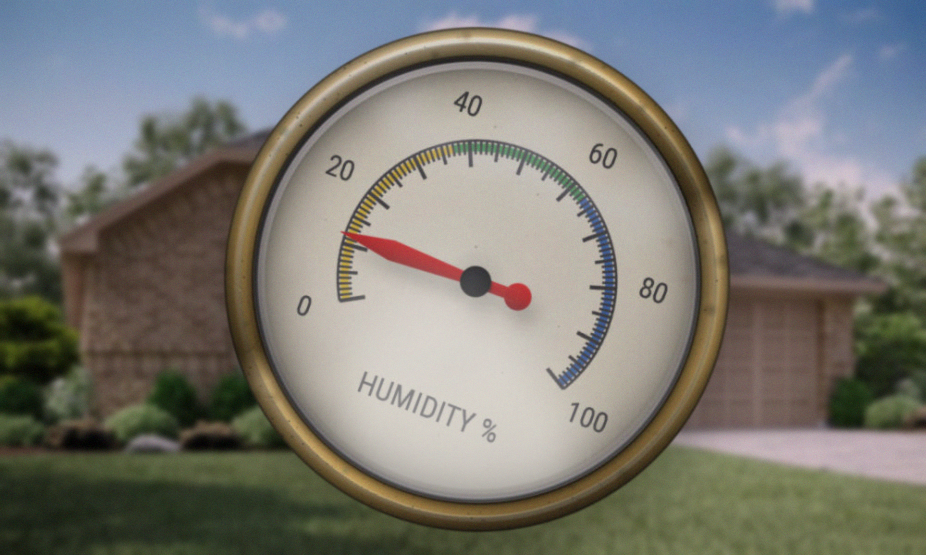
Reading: {"value": 12, "unit": "%"}
